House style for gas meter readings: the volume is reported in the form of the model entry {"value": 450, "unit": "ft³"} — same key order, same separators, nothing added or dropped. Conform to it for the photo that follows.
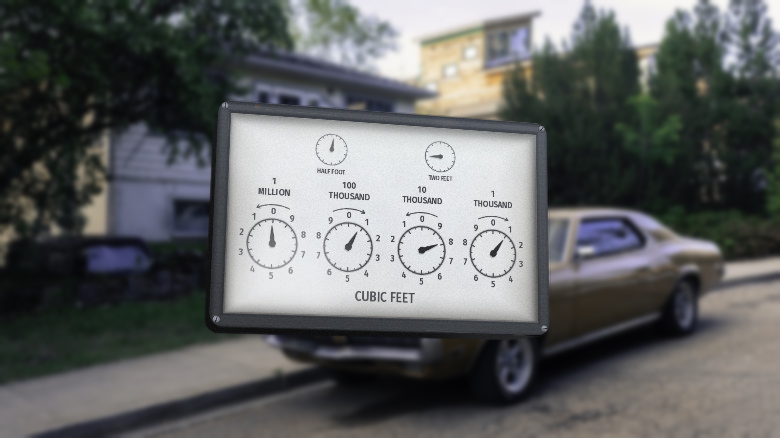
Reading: {"value": 8100, "unit": "ft³"}
